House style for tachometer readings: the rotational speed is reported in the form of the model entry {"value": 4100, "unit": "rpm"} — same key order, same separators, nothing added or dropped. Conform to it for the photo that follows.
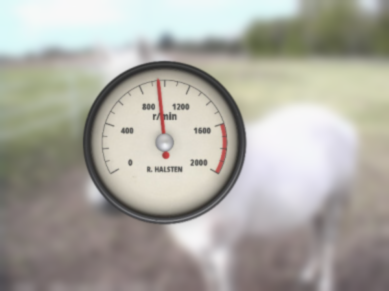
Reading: {"value": 950, "unit": "rpm"}
